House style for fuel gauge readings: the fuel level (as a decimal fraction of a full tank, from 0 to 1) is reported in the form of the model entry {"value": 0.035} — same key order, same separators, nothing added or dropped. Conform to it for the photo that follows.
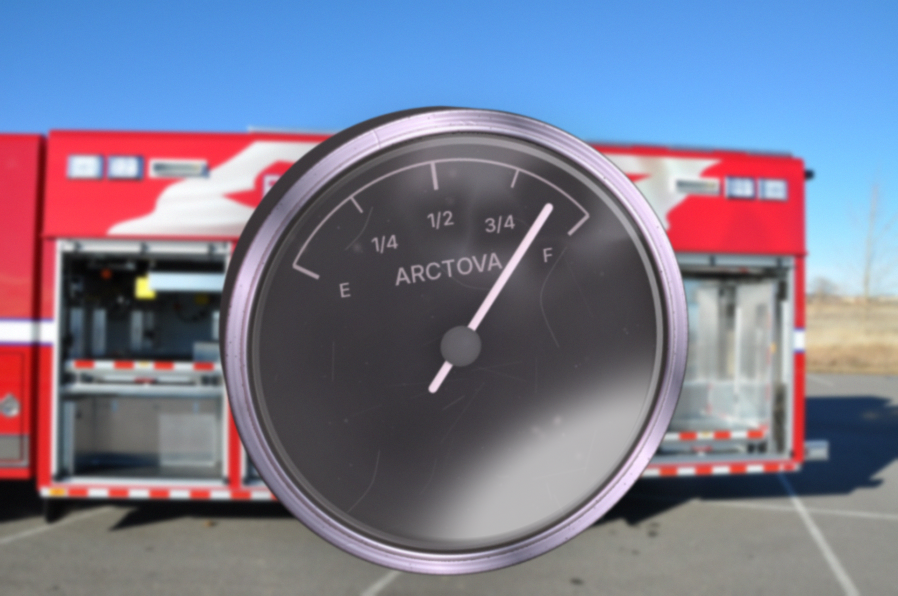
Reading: {"value": 0.875}
